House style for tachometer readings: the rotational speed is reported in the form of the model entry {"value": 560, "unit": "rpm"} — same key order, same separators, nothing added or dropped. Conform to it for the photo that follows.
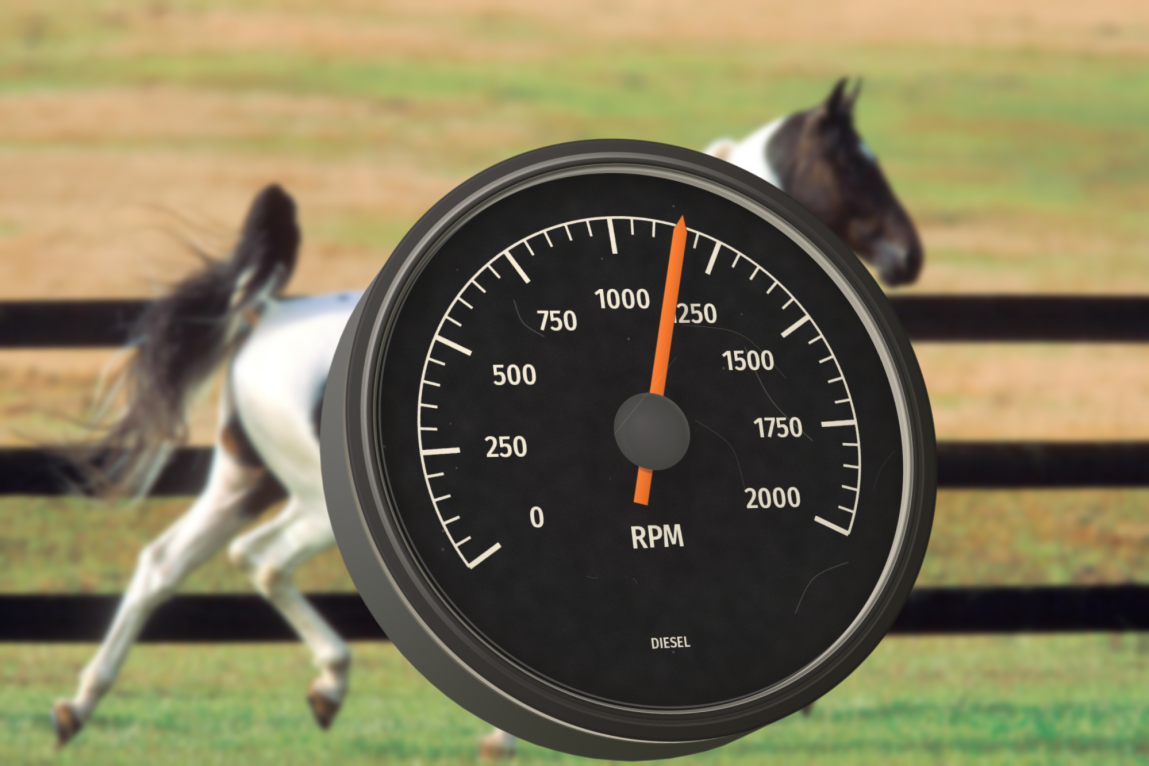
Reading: {"value": 1150, "unit": "rpm"}
